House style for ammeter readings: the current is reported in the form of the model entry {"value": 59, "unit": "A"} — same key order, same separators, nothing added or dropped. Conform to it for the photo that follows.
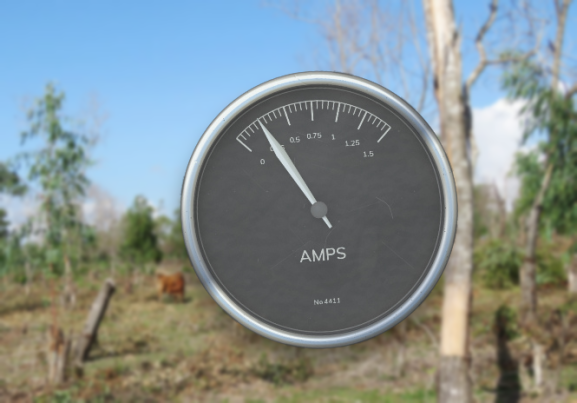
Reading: {"value": 0.25, "unit": "A"}
